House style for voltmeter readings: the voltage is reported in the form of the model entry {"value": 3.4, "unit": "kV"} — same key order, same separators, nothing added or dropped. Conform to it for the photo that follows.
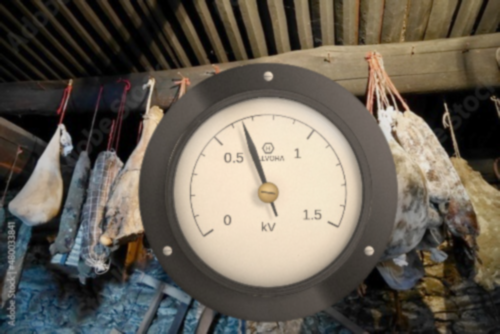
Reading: {"value": 0.65, "unit": "kV"}
